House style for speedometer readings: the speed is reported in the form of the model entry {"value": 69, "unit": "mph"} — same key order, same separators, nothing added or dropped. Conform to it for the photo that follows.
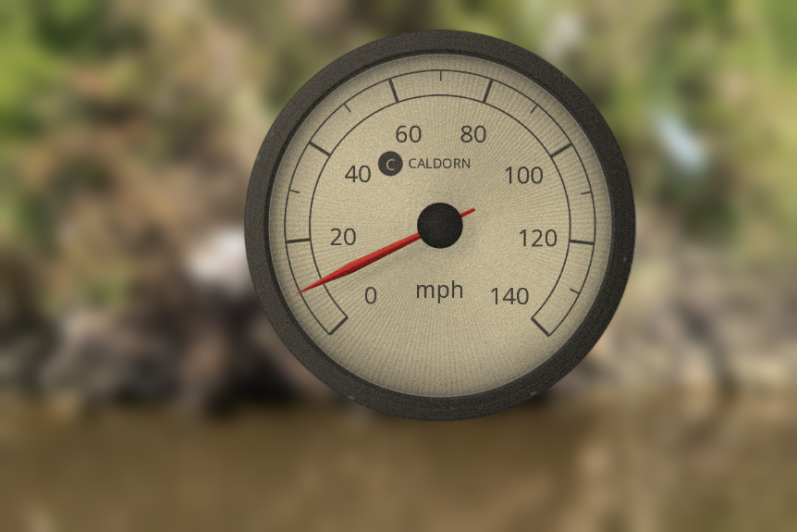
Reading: {"value": 10, "unit": "mph"}
